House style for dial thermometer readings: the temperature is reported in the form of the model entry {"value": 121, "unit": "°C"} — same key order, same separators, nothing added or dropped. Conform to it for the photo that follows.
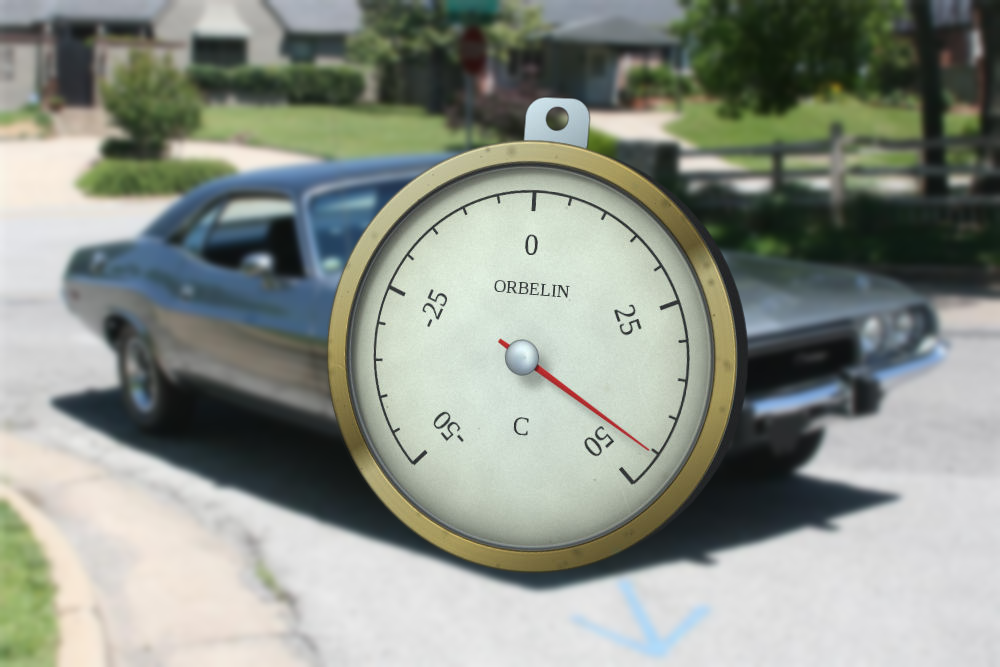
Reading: {"value": 45, "unit": "°C"}
